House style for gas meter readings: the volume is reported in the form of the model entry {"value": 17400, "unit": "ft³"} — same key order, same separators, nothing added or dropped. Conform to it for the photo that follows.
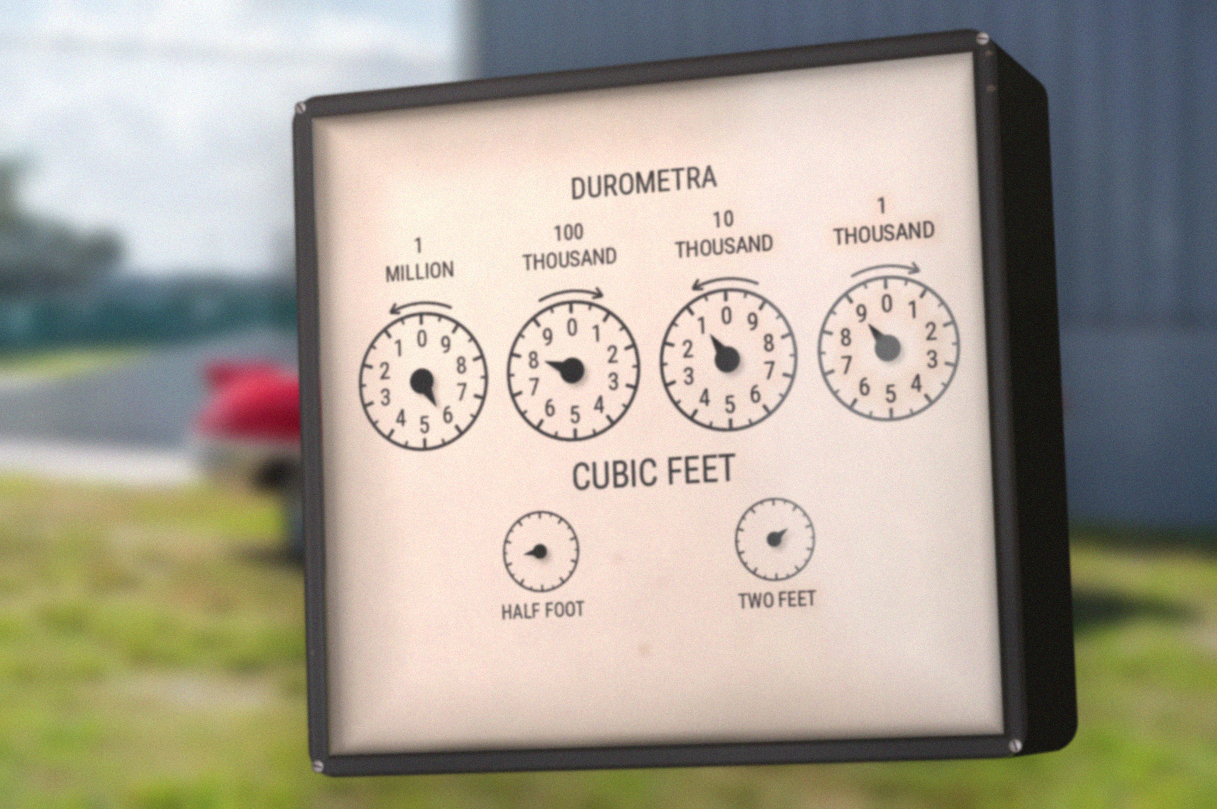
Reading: {"value": 580900, "unit": "ft³"}
